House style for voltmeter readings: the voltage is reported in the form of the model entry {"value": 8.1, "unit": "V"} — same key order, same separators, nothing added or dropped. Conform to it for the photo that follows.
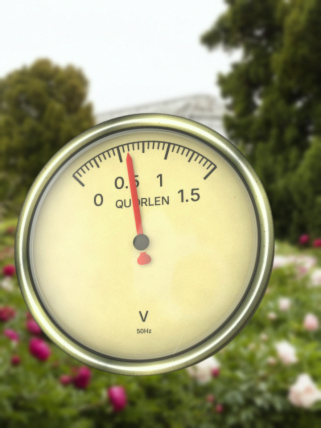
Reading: {"value": 0.6, "unit": "V"}
